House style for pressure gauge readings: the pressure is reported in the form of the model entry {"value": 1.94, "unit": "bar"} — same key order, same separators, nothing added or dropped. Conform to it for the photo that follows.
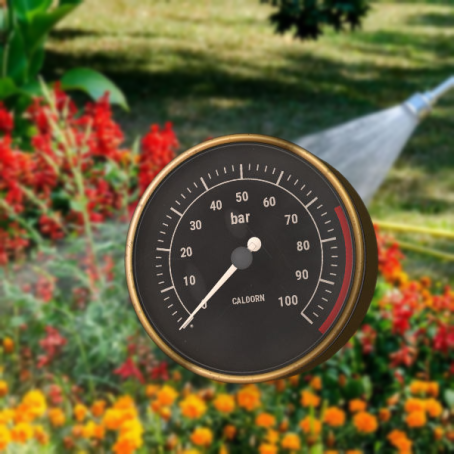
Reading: {"value": 0, "unit": "bar"}
